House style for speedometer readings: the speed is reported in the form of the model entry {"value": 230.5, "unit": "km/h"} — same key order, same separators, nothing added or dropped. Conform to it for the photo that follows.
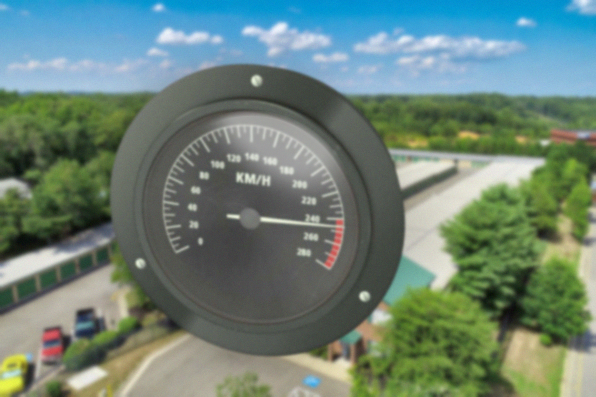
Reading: {"value": 245, "unit": "km/h"}
